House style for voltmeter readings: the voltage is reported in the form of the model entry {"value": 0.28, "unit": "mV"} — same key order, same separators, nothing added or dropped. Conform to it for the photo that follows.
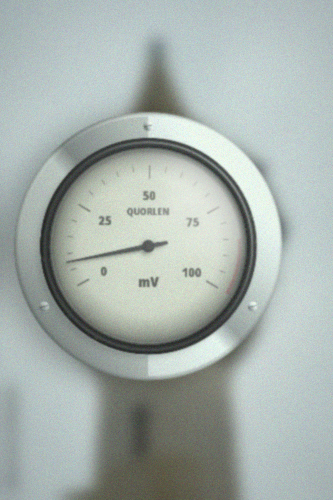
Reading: {"value": 7.5, "unit": "mV"}
